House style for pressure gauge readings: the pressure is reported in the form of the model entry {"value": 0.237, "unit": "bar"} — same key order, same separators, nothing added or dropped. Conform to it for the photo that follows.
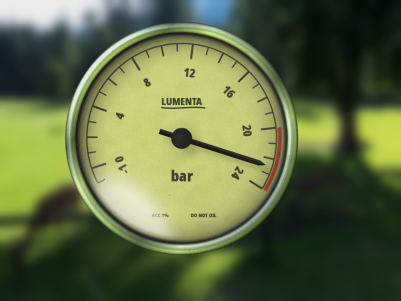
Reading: {"value": 22.5, "unit": "bar"}
